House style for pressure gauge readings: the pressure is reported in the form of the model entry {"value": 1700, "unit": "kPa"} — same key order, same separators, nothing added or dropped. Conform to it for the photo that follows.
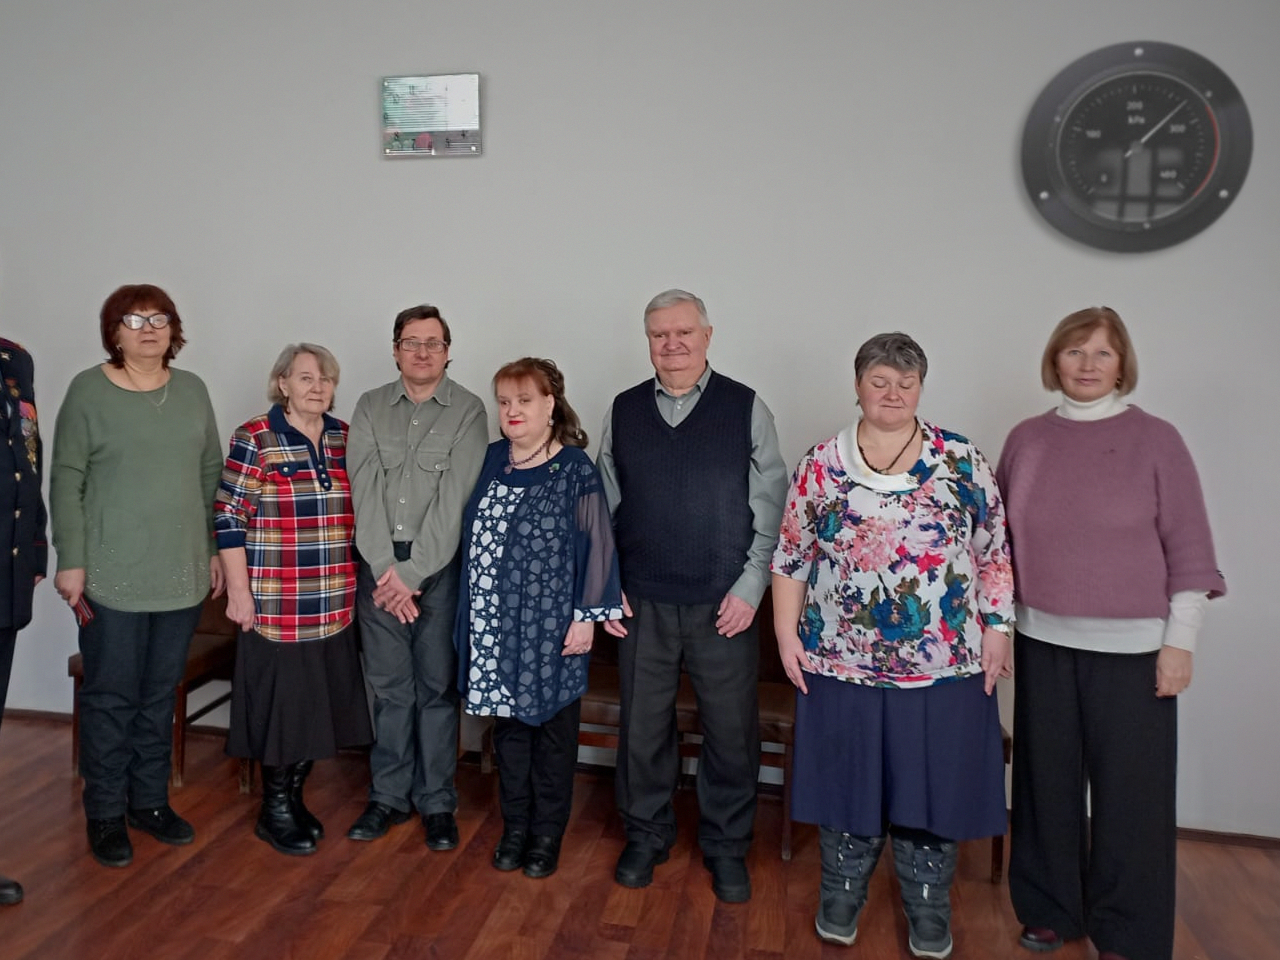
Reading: {"value": 270, "unit": "kPa"}
